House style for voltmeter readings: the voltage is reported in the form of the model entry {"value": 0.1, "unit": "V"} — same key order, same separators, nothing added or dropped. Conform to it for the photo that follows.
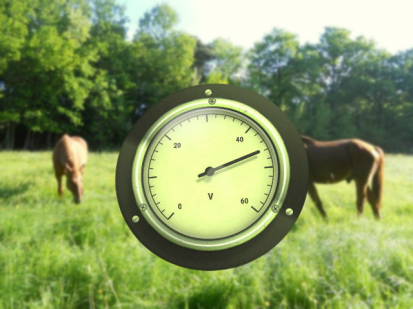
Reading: {"value": 46, "unit": "V"}
